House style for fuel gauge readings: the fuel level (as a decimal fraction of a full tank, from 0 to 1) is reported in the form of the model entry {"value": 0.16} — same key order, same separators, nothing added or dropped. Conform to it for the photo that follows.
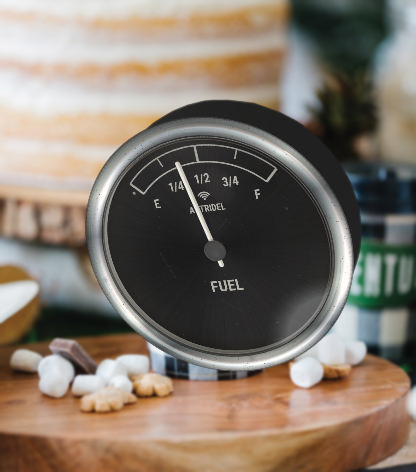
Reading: {"value": 0.375}
